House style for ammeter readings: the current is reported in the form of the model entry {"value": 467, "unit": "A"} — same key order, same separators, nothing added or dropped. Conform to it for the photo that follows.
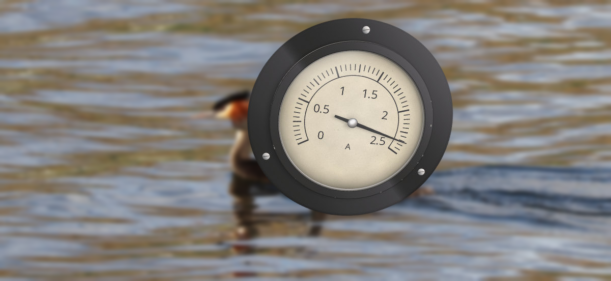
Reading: {"value": 2.35, "unit": "A"}
